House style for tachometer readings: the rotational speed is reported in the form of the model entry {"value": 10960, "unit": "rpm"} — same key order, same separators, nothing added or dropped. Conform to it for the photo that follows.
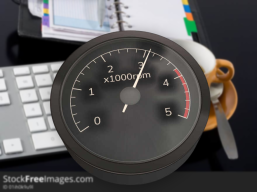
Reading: {"value": 3100, "unit": "rpm"}
